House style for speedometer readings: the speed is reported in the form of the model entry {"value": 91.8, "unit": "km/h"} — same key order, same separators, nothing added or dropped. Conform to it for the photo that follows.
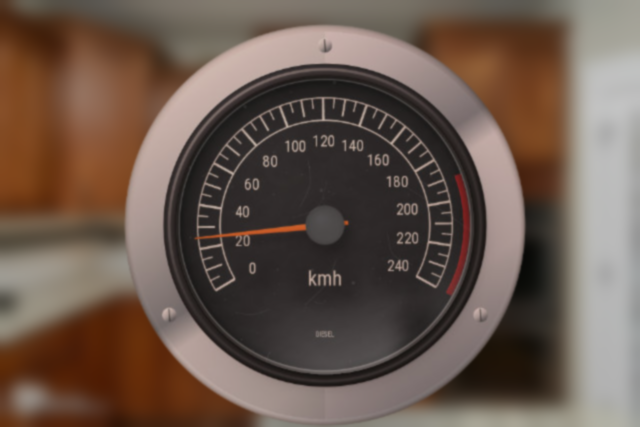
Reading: {"value": 25, "unit": "km/h"}
